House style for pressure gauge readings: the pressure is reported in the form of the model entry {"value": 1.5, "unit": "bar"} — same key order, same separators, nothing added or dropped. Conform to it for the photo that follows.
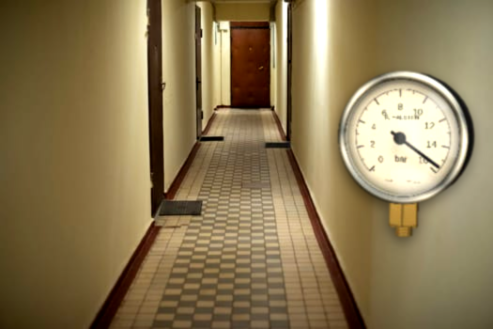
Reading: {"value": 15.5, "unit": "bar"}
